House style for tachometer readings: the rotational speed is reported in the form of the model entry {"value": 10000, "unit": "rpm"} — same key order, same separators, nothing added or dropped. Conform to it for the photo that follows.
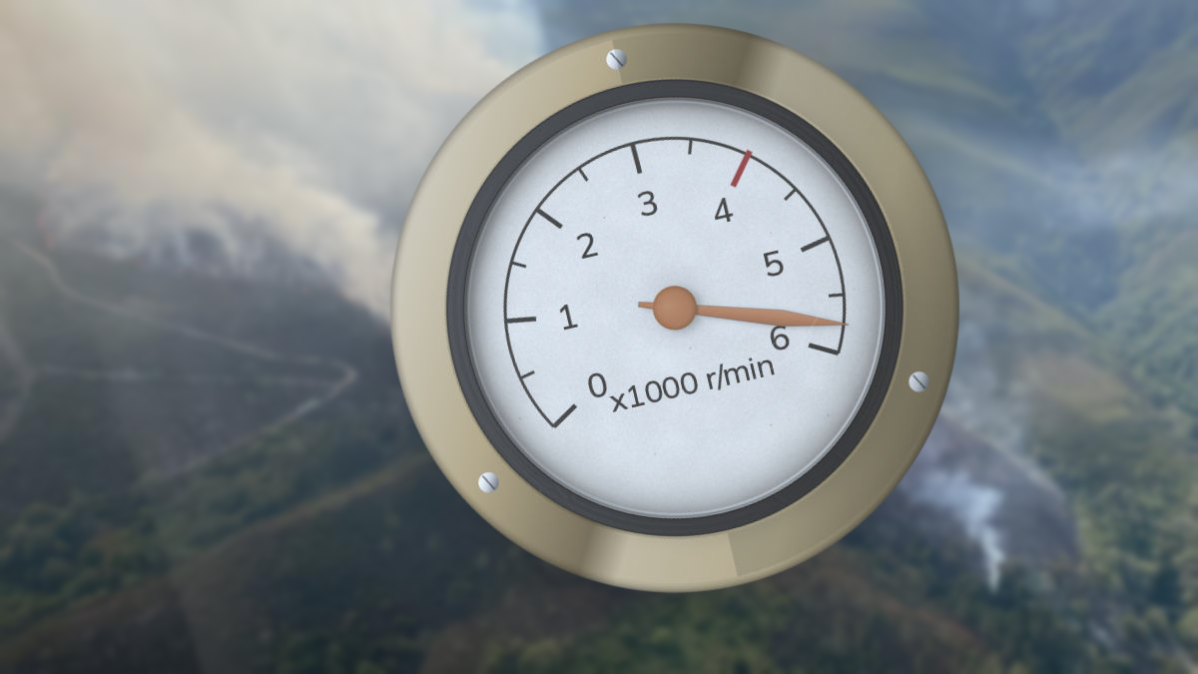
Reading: {"value": 5750, "unit": "rpm"}
